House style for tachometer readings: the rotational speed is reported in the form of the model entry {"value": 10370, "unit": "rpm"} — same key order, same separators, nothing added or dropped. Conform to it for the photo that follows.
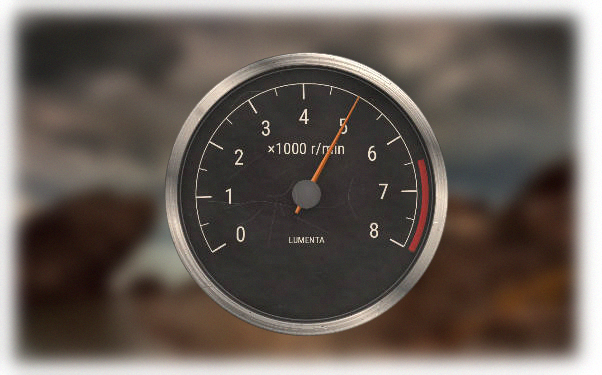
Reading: {"value": 5000, "unit": "rpm"}
